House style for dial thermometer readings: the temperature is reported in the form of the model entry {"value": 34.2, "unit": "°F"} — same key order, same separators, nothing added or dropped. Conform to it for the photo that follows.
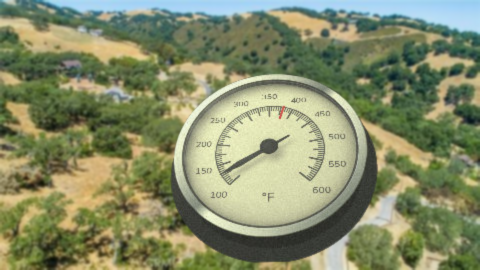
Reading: {"value": 125, "unit": "°F"}
